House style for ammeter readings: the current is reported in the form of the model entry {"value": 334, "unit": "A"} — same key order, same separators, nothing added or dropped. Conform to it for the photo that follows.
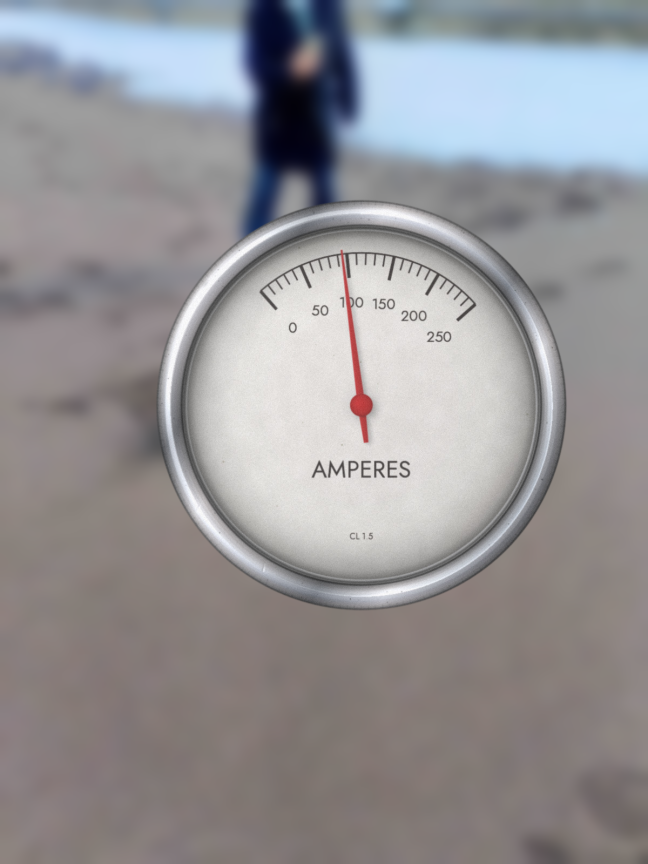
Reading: {"value": 95, "unit": "A"}
